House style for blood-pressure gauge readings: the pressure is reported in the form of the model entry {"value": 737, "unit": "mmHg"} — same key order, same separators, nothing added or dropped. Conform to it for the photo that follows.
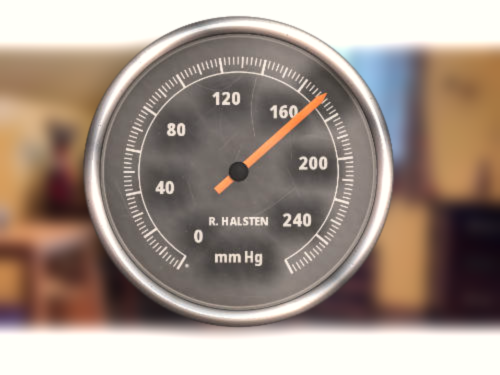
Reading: {"value": 170, "unit": "mmHg"}
